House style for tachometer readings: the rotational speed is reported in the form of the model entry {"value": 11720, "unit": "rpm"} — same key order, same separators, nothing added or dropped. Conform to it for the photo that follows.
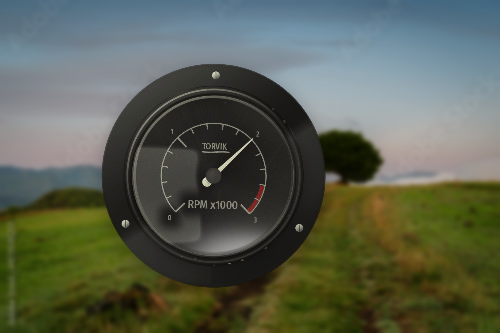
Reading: {"value": 2000, "unit": "rpm"}
